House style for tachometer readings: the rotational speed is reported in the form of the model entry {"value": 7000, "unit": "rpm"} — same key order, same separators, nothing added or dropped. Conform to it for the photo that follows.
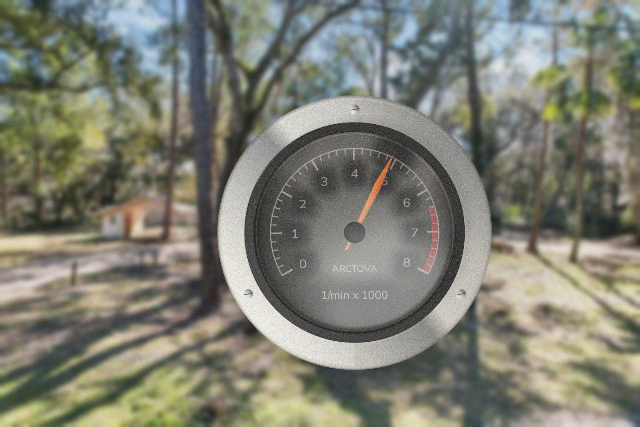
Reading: {"value": 4900, "unit": "rpm"}
